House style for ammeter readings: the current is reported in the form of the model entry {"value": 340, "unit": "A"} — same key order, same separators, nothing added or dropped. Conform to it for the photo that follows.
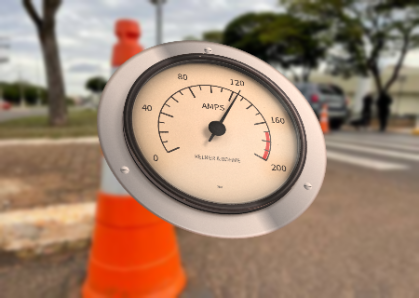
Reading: {"value": 125, "unit": "A"}
